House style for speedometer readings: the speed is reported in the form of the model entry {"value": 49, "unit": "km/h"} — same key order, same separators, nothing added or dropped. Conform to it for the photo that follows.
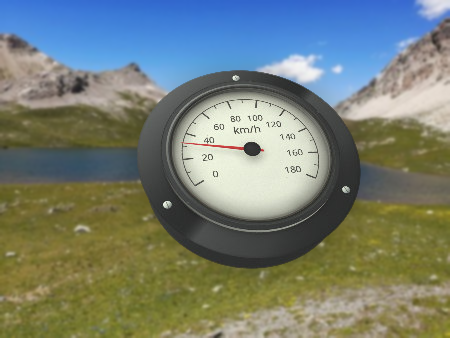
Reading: {"value": 30, "unit": "km/h"}
